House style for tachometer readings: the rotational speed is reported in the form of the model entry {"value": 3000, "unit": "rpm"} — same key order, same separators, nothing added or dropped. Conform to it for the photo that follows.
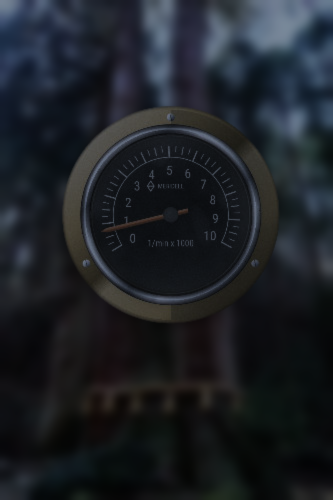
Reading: {"value": 750, "unit": "rpm"}
